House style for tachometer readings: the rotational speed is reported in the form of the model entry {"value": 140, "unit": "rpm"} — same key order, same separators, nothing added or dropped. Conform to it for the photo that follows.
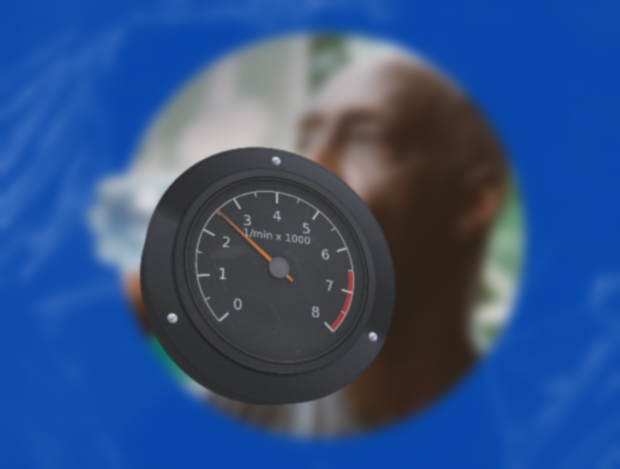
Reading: {"value": 2500, "unit": "rpm"}
